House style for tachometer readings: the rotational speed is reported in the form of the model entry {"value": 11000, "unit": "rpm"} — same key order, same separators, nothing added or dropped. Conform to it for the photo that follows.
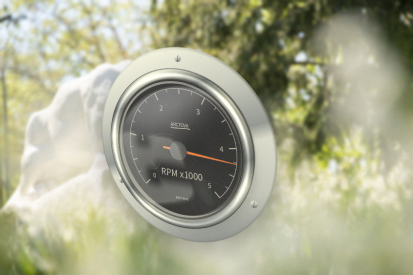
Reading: {"value": 4250, "unit": "rpm"}
